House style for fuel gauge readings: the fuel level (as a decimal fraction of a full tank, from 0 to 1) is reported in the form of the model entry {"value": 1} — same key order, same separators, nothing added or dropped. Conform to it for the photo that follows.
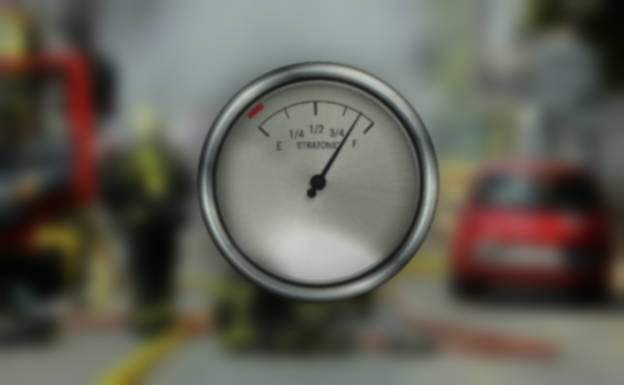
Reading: {"value": 0.875}
